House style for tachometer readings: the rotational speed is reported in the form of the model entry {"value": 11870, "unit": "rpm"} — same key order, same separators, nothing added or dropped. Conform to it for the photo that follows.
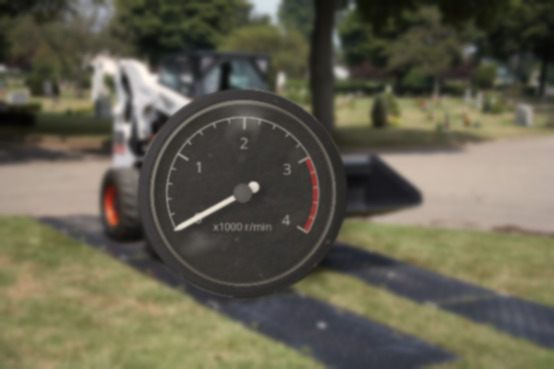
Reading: {"value": 0, "unit": "rpm"}
